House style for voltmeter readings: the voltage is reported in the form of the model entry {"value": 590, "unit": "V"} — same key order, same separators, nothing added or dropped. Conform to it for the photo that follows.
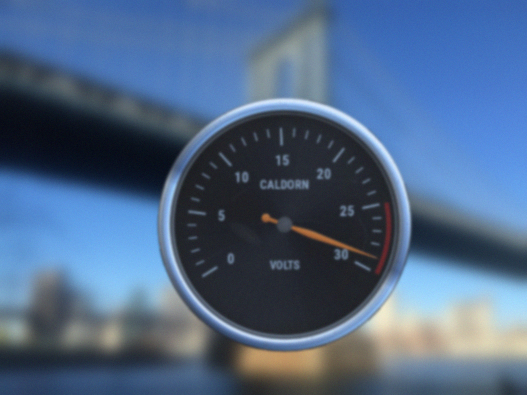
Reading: {"value": 29, "unit": "V"}
